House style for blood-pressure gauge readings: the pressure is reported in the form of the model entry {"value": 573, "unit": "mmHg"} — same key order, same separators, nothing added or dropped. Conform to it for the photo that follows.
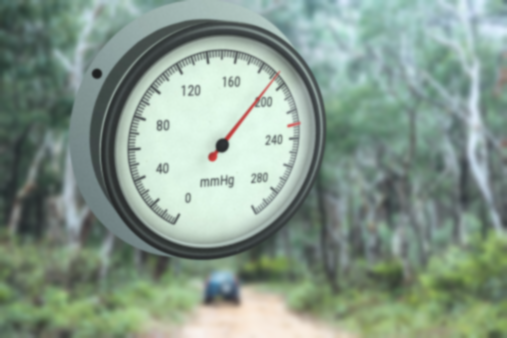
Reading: {"value": 190, "unit": "mmHg"}
